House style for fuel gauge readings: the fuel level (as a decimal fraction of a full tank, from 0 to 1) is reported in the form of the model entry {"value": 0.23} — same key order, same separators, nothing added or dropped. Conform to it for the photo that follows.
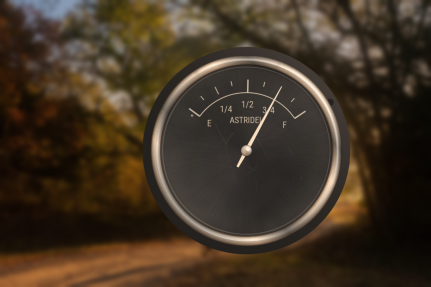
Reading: {"value": 0.75}
